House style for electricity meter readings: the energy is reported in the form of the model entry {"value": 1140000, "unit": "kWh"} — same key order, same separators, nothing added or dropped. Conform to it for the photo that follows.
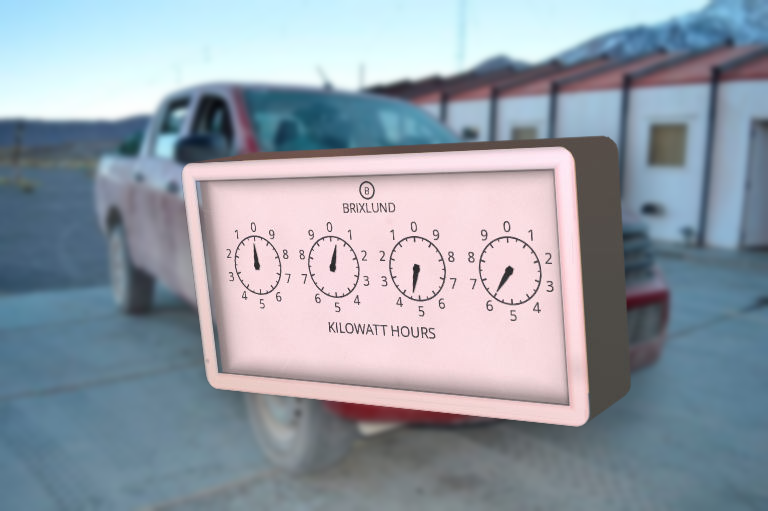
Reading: {"value": 46, "unit": "kWh"}
